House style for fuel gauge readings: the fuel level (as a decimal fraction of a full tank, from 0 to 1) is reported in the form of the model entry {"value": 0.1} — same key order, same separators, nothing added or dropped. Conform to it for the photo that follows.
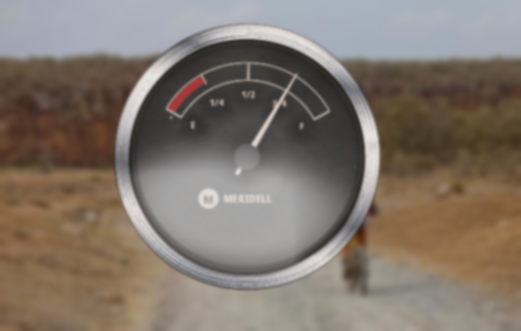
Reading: {"value": 0.75}
